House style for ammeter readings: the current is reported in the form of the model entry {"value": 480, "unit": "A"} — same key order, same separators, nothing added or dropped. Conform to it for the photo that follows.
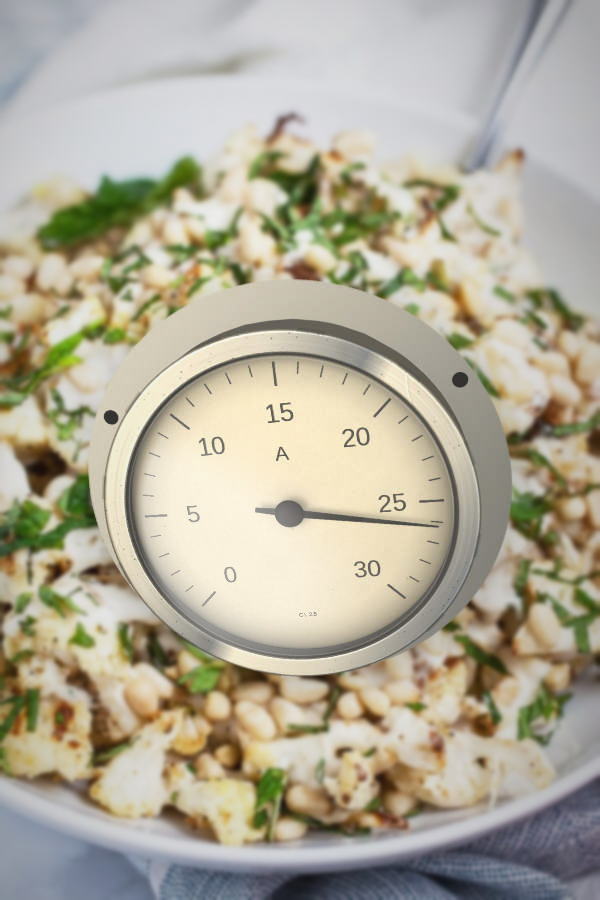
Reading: {"value": 26, "unit": "A"}
